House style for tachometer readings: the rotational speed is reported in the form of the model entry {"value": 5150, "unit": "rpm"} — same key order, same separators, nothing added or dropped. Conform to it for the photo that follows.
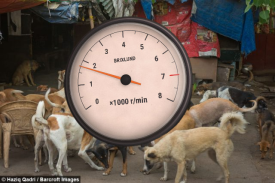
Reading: {"value": 1750, "unit": "rpm"}
